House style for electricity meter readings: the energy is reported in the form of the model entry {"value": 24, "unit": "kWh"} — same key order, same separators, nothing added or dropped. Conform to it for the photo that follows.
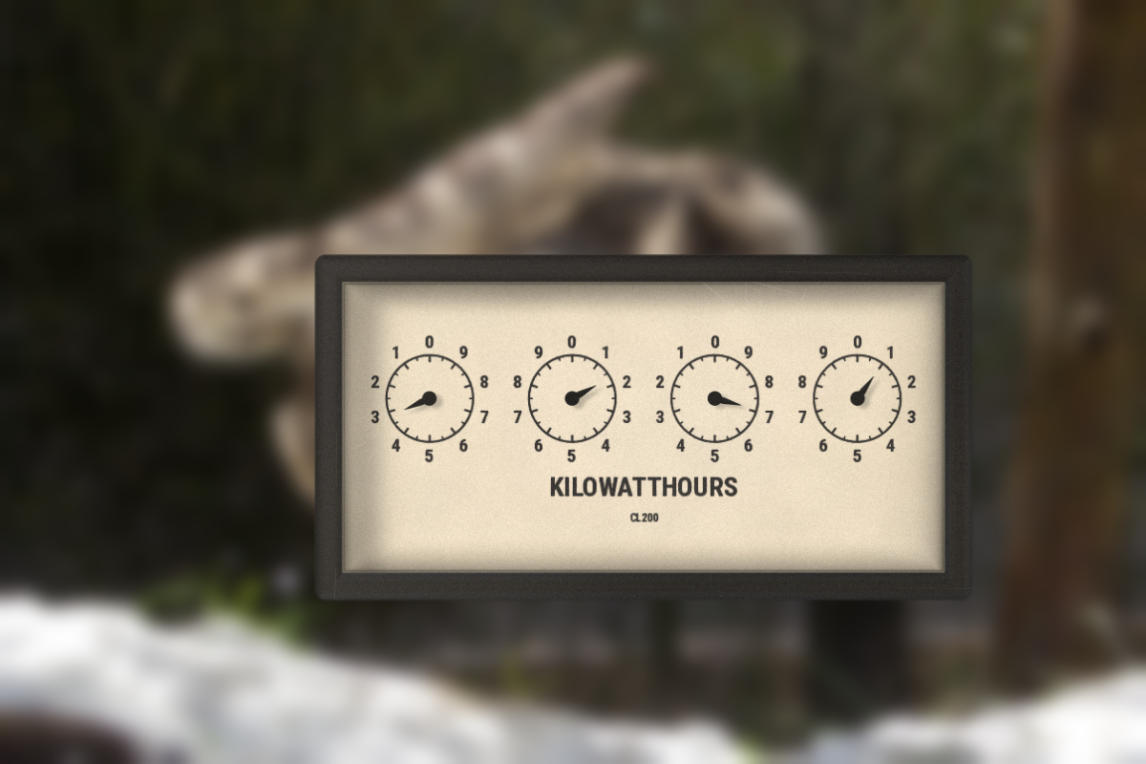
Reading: {"value": 3171, "unit": "kWh"}
